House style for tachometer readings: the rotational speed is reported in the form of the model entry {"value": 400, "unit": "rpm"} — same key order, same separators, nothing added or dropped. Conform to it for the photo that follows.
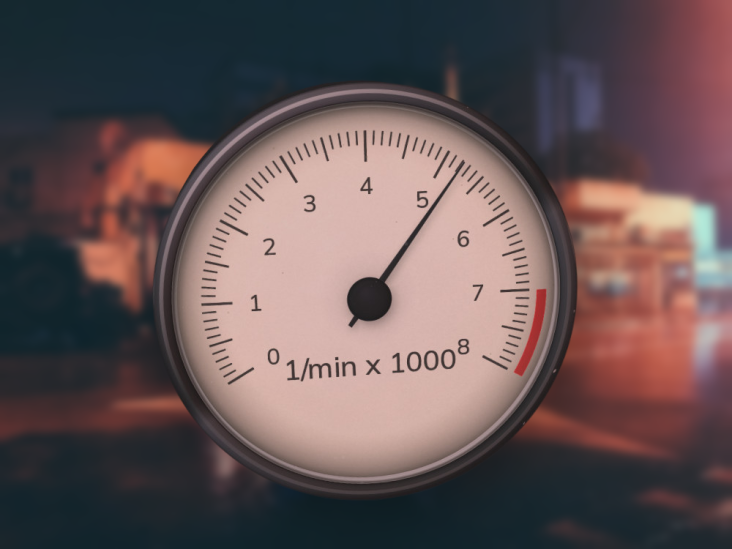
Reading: {"value": 5200, "unit": "rpm"}
